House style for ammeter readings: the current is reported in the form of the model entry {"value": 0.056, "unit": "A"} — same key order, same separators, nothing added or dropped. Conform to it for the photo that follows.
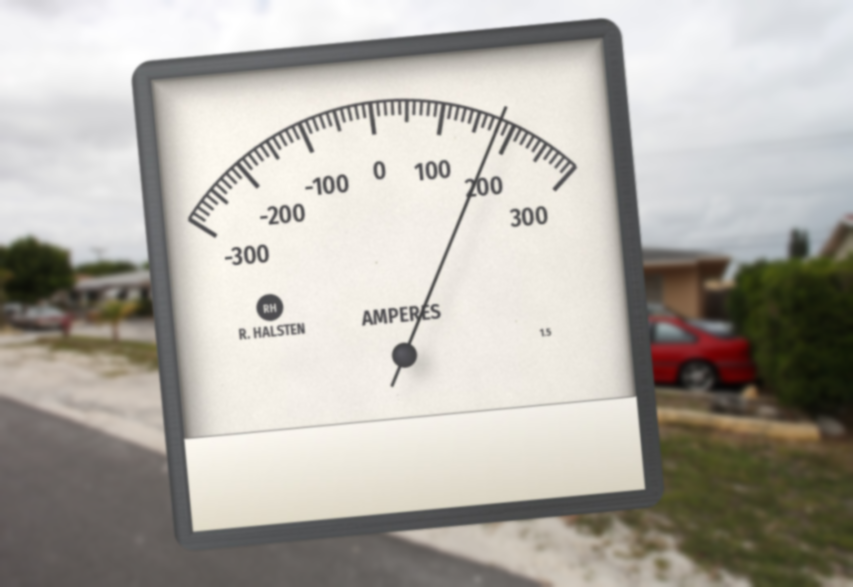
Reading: {"value": 180, "unit": "A"}
